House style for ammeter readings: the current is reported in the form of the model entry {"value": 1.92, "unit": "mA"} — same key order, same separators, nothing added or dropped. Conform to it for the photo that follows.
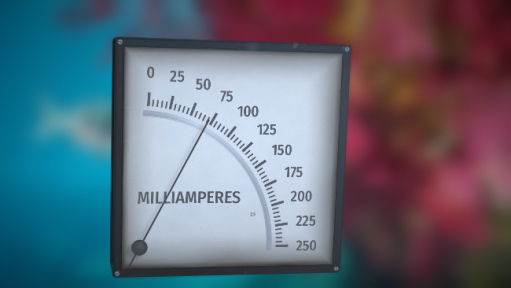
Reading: {"value": 70, "unit": "mA"}
